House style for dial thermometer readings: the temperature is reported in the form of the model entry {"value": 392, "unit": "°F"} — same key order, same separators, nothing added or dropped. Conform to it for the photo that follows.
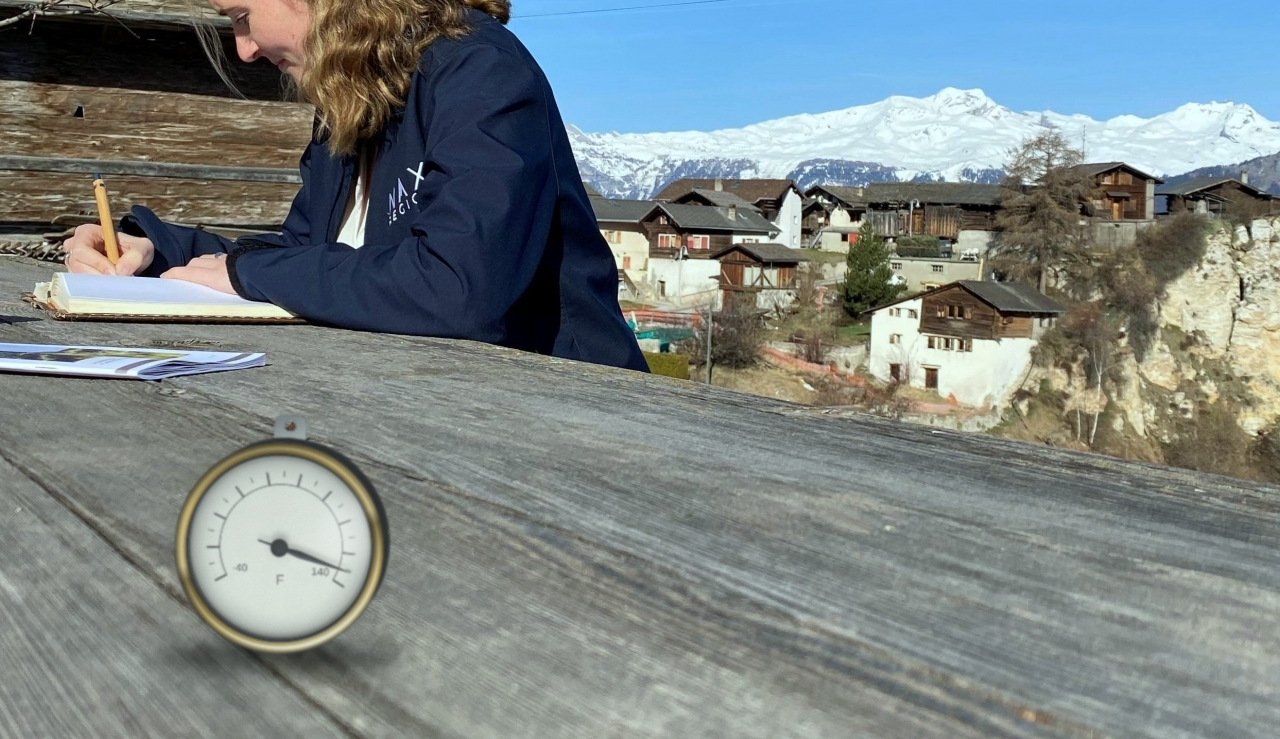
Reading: {"value": 130, "unit": "°F"}
